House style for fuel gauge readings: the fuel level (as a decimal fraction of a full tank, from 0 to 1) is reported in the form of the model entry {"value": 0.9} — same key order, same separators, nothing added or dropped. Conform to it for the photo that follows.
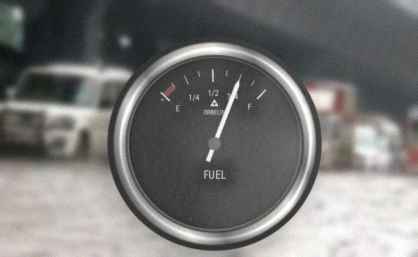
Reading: {"value": 0.75}
